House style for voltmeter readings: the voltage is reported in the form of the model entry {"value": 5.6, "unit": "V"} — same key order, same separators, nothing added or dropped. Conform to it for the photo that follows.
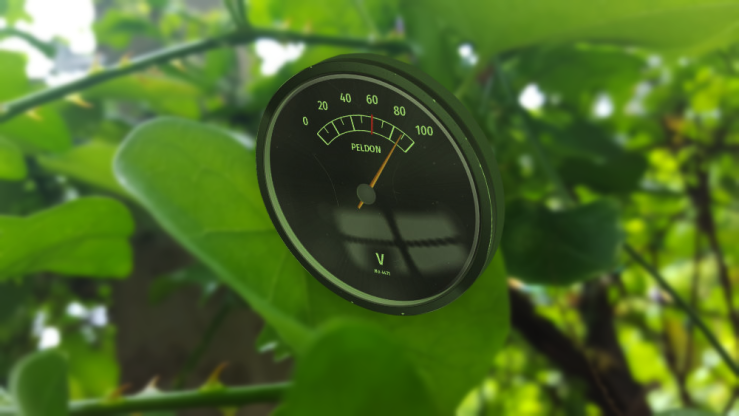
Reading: {"value": 90, "unit": "V"}
